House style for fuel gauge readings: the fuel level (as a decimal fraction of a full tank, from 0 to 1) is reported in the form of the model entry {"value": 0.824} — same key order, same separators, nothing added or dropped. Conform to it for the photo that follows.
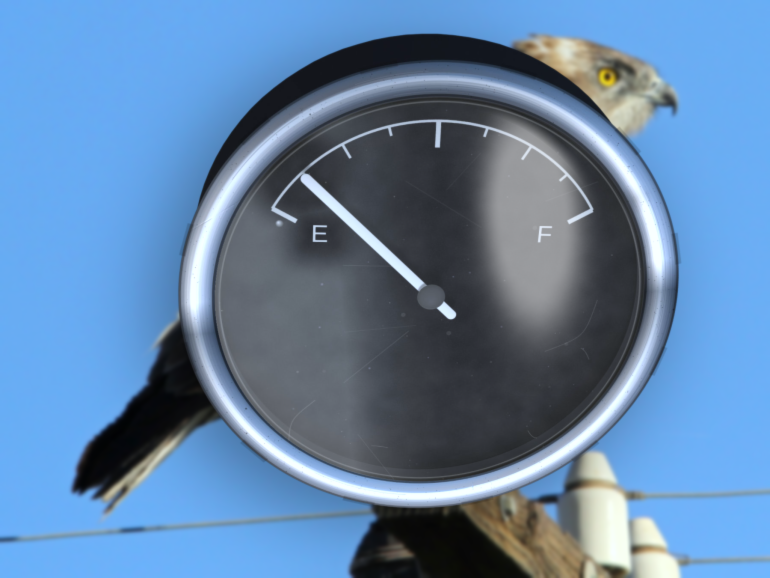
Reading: {"value": 0.125}
